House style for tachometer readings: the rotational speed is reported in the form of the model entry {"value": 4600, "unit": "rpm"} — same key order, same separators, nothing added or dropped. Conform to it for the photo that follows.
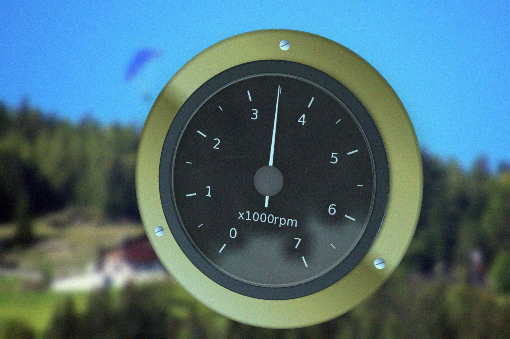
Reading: {"value": 3500, "unit": "rpm"}
